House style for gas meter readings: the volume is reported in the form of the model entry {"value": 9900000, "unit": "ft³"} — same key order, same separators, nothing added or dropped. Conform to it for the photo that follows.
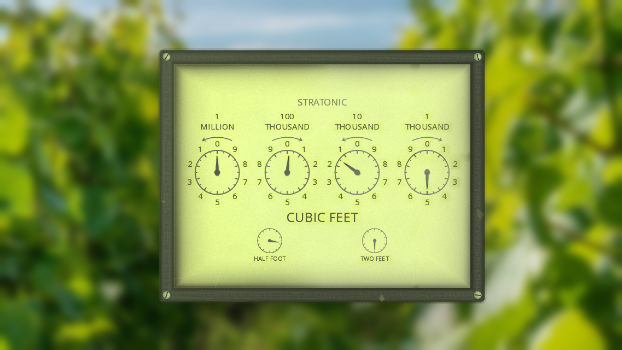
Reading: {"value": 1500, "unit": "ft³"}
